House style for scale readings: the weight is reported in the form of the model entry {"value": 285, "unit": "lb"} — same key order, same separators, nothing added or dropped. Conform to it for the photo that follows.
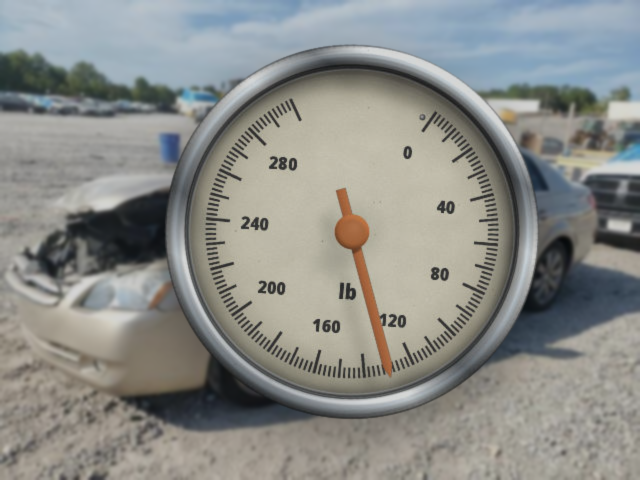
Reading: {"value": 130, "unit": "lb"}
